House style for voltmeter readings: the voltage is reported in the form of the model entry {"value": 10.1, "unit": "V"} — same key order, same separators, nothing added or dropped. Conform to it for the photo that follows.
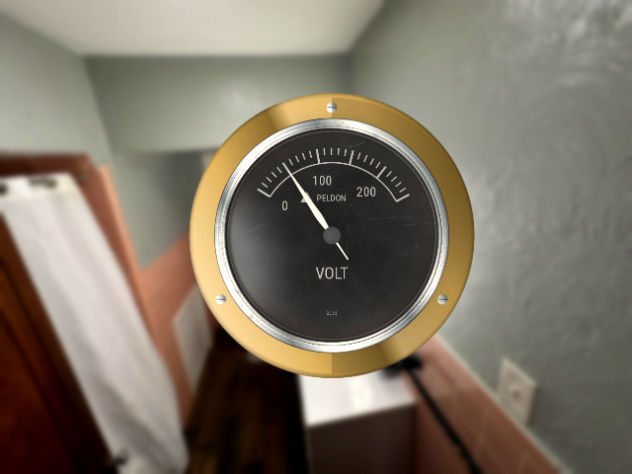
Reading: {"value": 50, "unit": "V"}
